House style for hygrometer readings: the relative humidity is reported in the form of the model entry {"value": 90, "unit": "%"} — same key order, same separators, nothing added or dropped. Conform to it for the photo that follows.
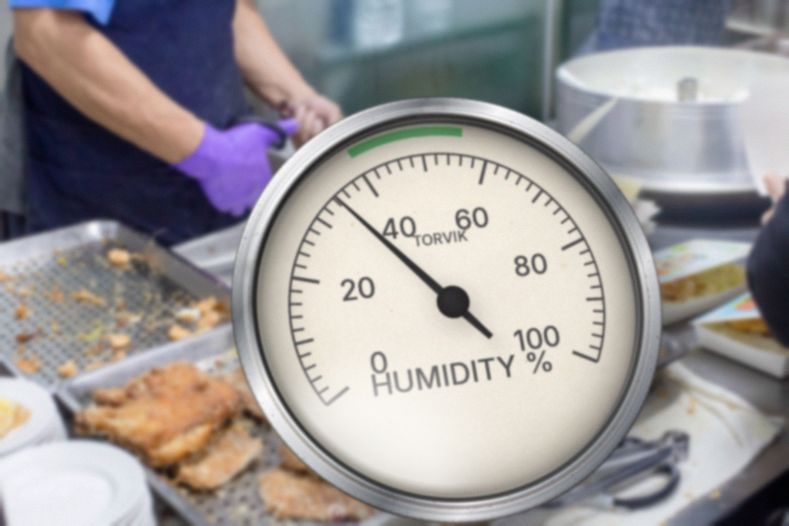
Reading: {"value": 34, "unit": "%"}
